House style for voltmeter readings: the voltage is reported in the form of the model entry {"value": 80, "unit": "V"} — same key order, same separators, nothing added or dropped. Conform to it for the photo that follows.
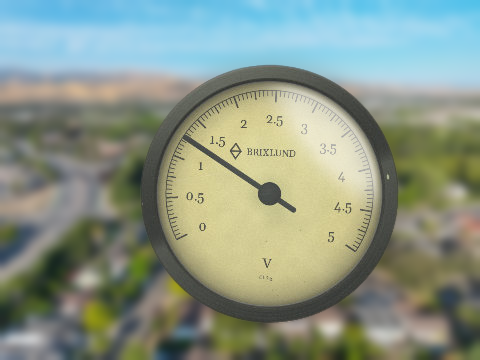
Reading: {"value": 1.25, "unit": "V"}
